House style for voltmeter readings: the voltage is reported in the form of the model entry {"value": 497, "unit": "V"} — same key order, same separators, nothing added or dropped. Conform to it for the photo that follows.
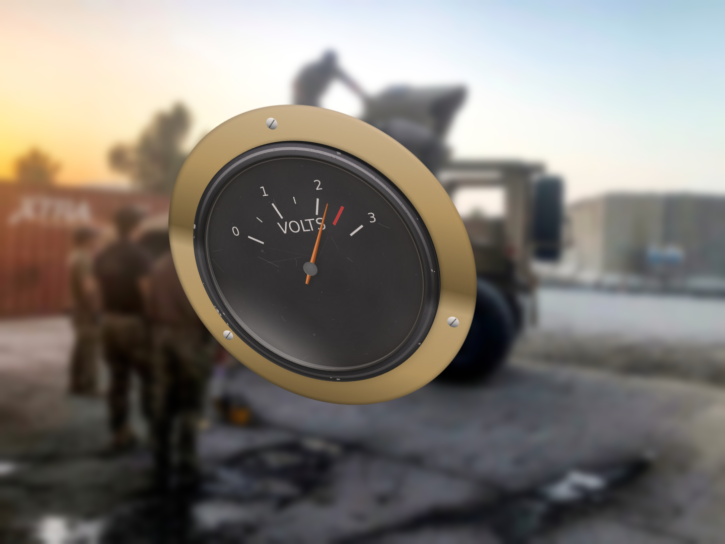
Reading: {"value": 2.25, "unit": "V"}
